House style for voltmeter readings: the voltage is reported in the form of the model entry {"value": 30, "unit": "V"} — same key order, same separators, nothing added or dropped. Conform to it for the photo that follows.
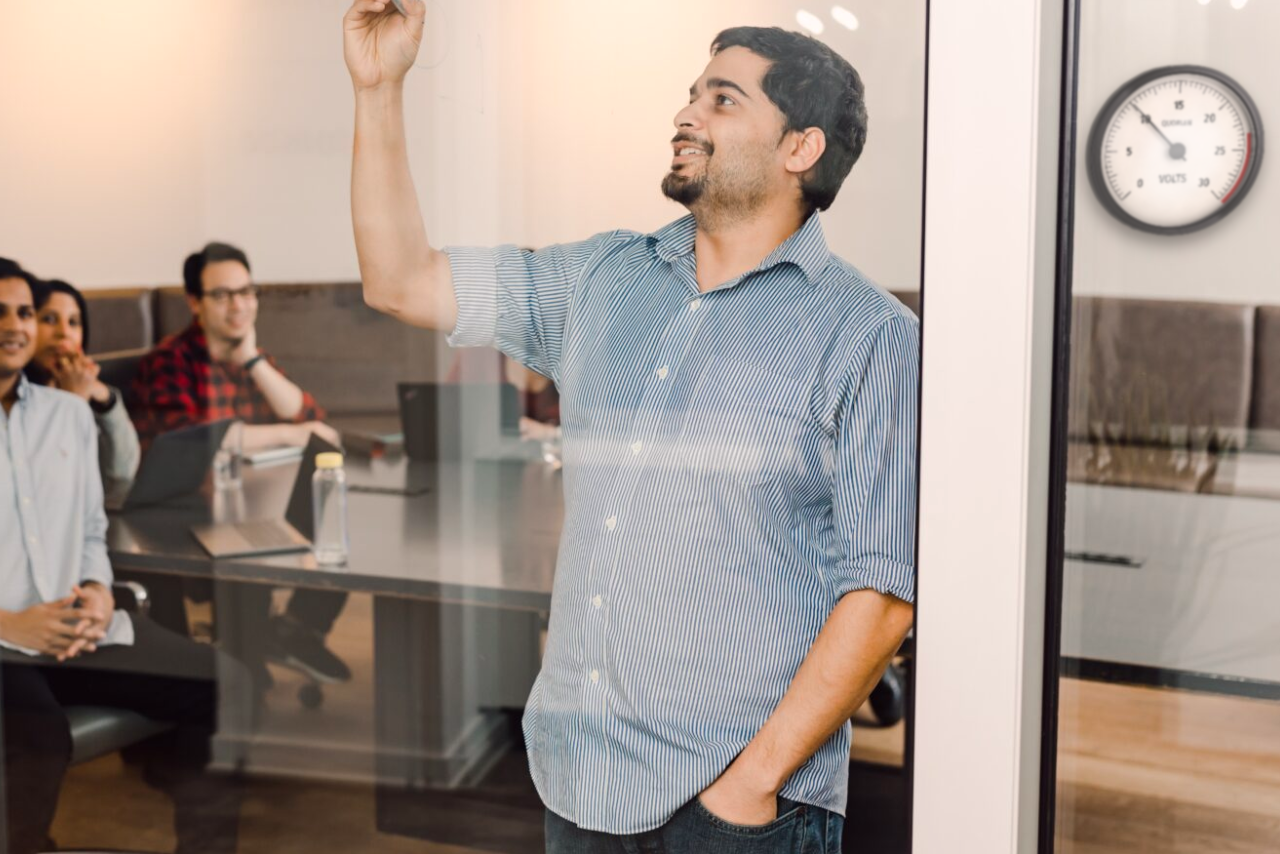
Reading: {"value": 10, "unit": "V"}
